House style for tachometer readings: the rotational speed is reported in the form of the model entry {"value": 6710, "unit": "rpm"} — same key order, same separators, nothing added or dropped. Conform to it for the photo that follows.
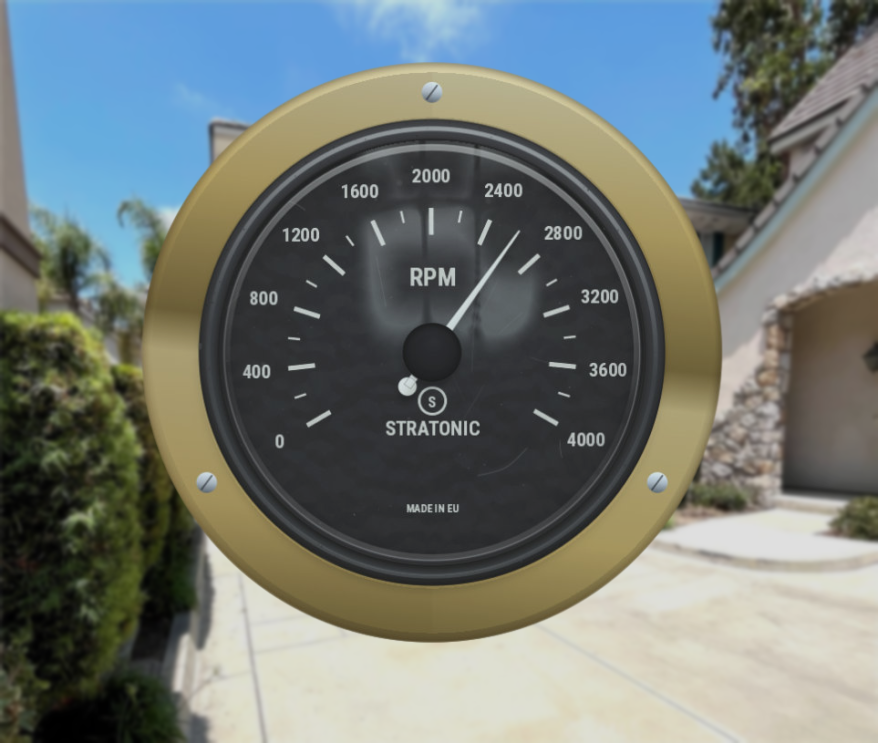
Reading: {"value": 2600, "unit": "rpm"}
